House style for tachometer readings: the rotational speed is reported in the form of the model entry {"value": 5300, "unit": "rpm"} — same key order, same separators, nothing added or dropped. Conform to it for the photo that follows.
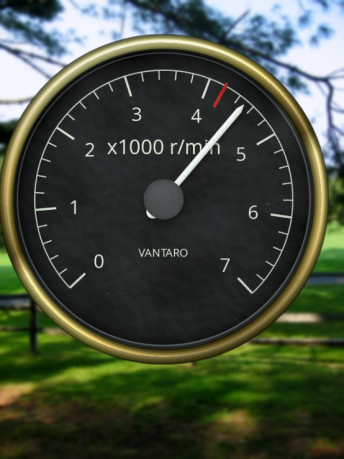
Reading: {"value": 4500, "unit": "rpm"}
